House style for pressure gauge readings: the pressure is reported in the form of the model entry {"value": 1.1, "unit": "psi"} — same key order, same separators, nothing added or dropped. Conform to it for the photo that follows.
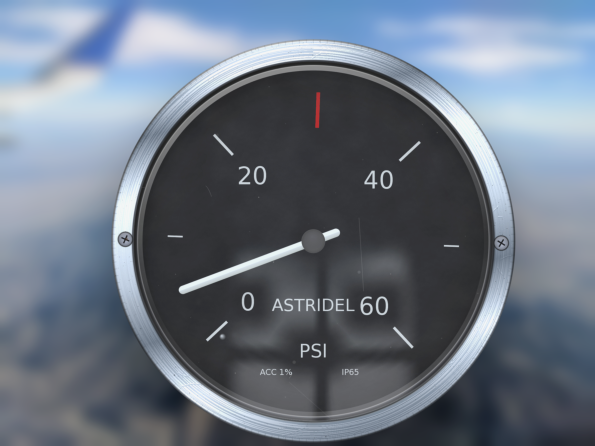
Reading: {"value": 5, "unit": "psi"}
